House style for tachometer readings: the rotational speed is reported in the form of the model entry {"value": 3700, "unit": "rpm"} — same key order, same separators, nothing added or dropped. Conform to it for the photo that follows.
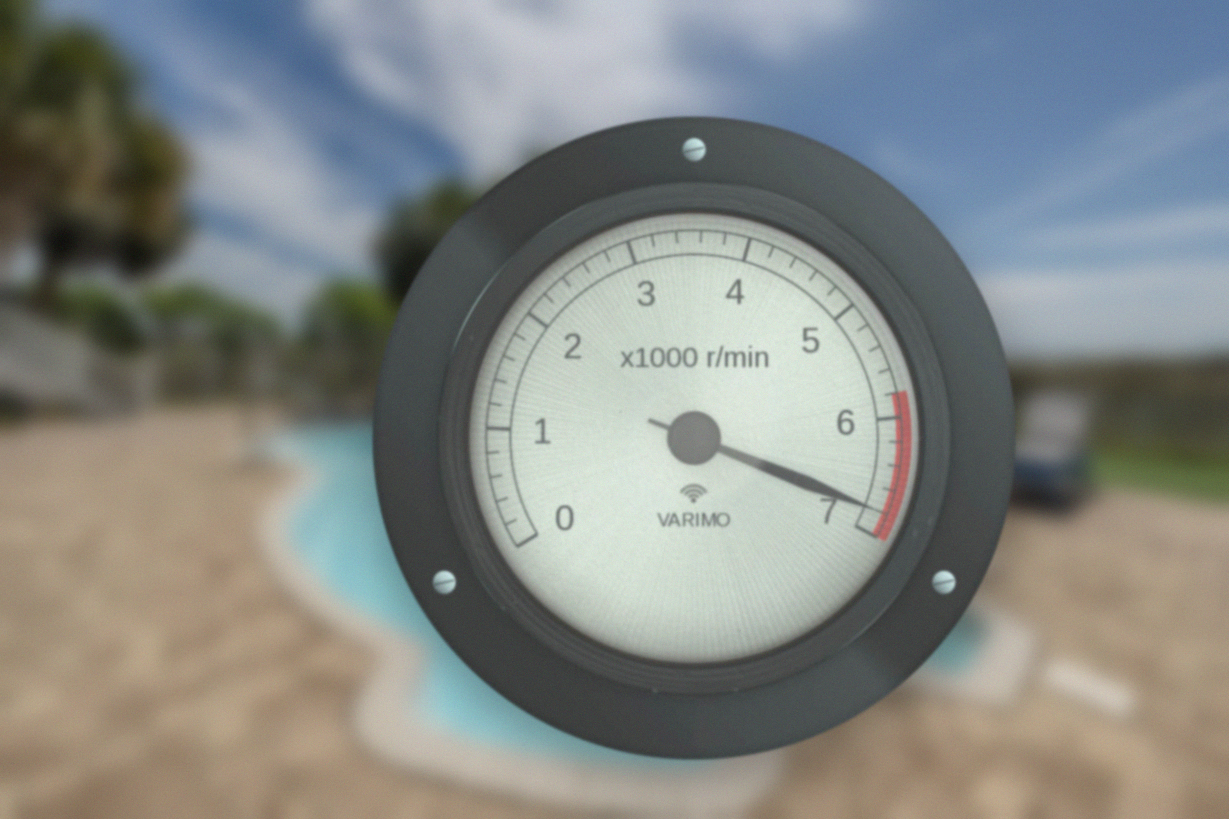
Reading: {"value": 6800, "unit": "rpm"}
